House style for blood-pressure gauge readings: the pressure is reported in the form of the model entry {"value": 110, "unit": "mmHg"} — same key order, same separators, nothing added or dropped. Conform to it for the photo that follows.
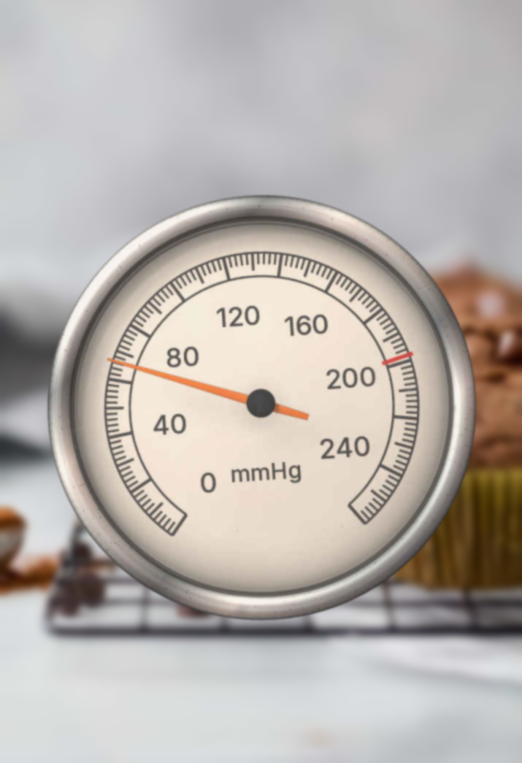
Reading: {"value": 66, "unit": "mmHg"}
